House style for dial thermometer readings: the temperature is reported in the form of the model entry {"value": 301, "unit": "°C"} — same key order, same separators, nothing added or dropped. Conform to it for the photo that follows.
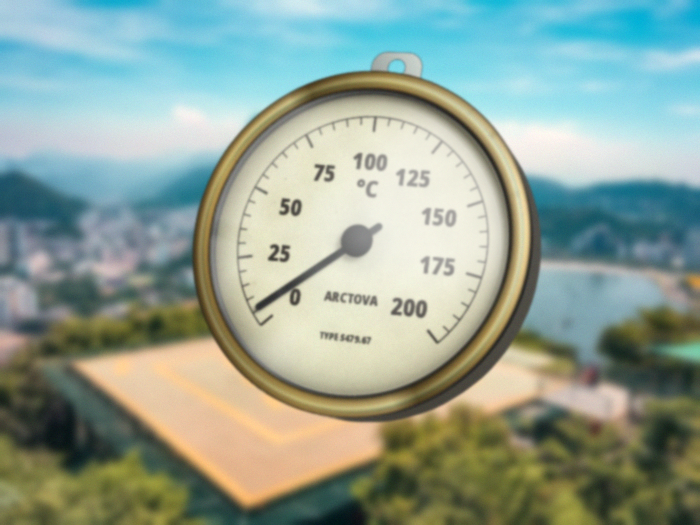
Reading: {"value": 5, "unit": "°C"}
